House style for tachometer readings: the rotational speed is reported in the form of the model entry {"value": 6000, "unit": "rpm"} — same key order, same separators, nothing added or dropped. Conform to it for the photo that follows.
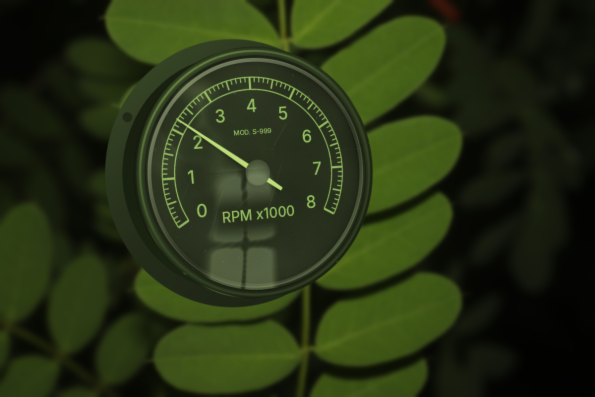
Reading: {"value": 2200, "unit": "rpm"}
